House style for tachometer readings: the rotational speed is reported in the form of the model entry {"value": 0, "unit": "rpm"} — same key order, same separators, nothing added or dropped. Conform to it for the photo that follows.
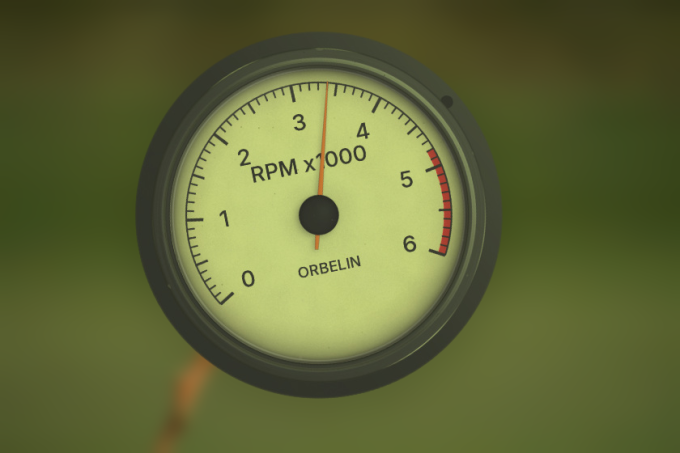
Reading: {"value": 3400, "unit": "rpm"}
